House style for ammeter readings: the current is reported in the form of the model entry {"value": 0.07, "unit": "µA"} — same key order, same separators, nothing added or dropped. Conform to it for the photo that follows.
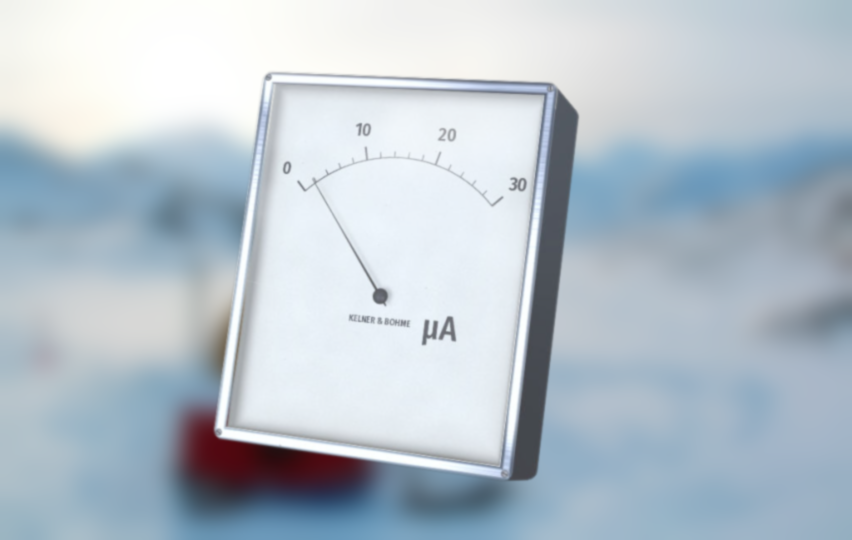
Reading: {"value": 2, "unit": "µA"}
